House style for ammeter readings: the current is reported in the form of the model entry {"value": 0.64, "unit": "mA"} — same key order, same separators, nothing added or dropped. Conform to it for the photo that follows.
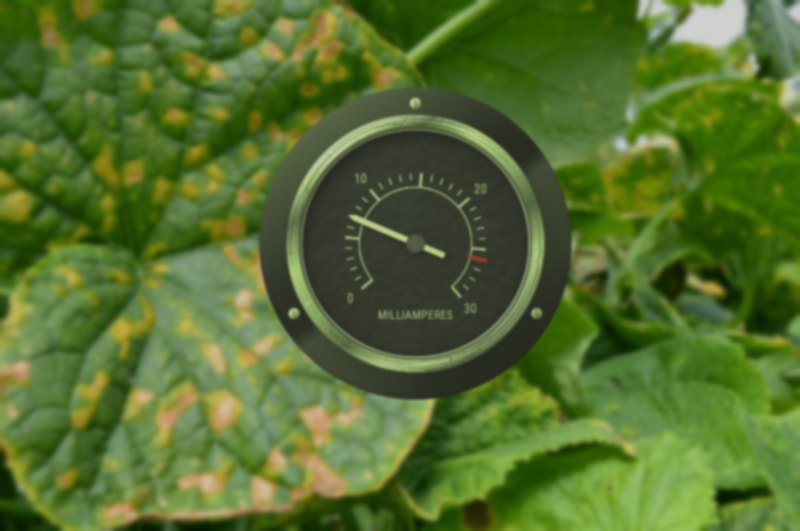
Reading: {"value": 7, "unit": "mA"}
